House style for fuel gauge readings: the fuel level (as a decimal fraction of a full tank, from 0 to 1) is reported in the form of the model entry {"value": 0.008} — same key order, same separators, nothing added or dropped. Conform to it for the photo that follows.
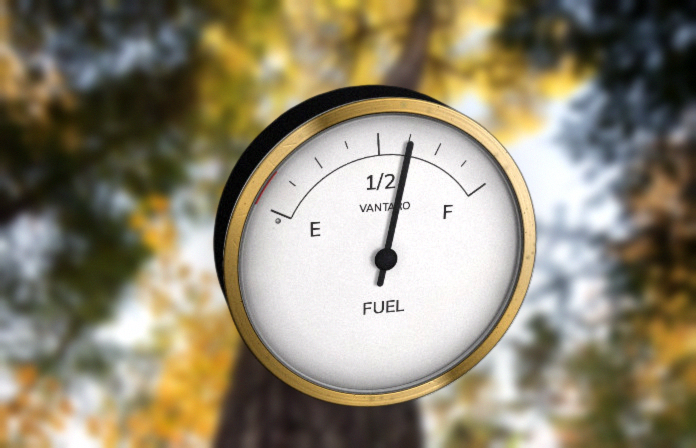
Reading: {"value": 0.625}
